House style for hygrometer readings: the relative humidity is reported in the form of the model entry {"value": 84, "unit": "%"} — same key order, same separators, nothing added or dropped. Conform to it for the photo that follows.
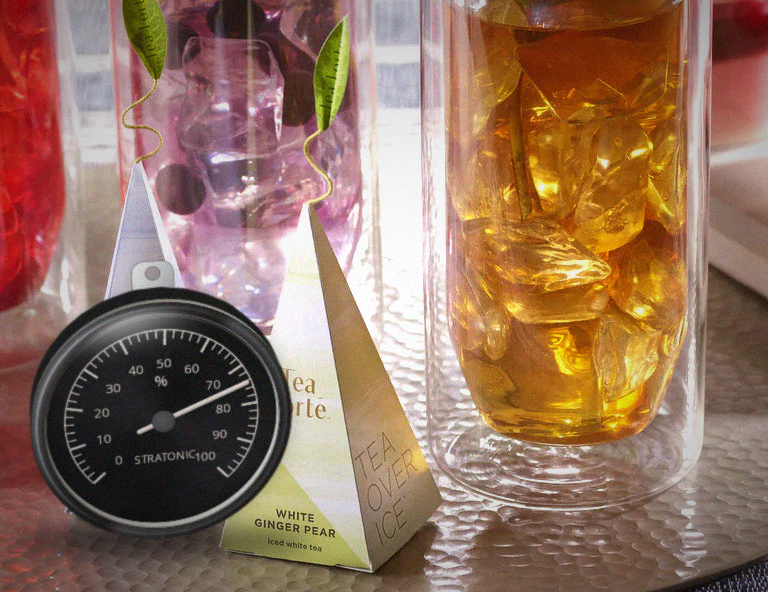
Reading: {"value": 74, "unit": "%"}
